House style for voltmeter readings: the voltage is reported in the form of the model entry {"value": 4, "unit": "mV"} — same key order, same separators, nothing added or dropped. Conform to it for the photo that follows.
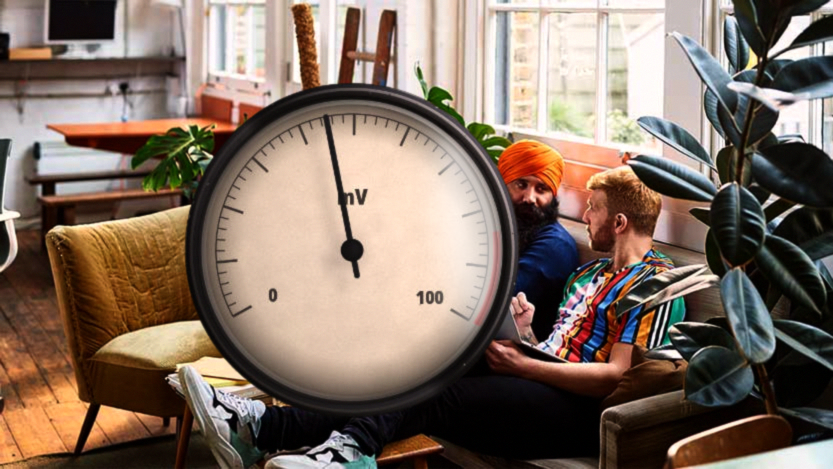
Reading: {"value": 45, "unit": "mV"}
